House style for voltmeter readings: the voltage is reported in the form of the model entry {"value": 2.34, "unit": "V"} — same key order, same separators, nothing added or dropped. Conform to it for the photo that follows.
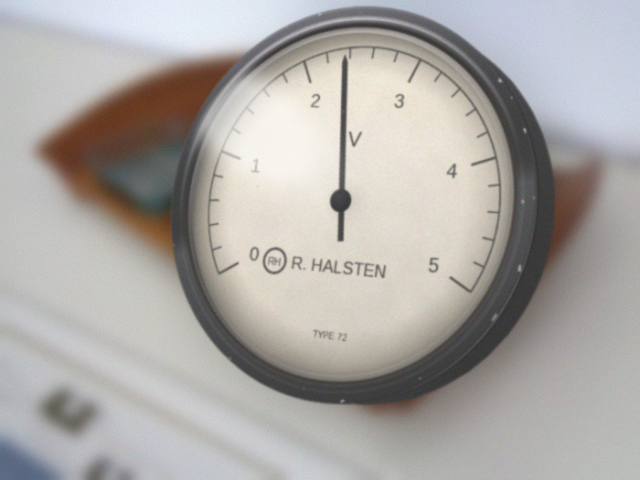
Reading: {"value": 2.4, "unit": "V"}
